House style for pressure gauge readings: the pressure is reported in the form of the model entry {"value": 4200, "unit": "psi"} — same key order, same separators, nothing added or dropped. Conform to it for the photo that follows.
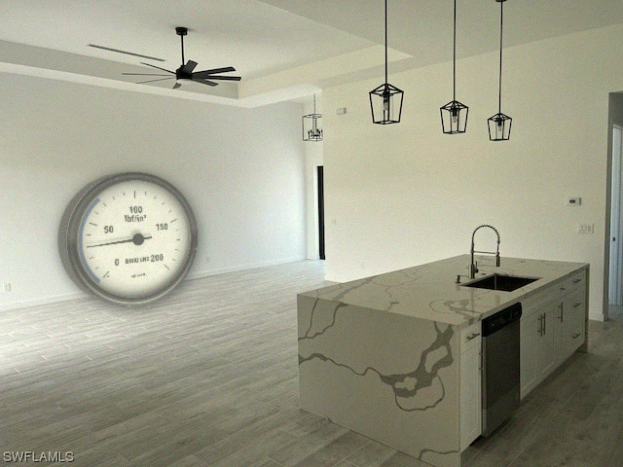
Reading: {"value": 30, "unit": "psi"}
